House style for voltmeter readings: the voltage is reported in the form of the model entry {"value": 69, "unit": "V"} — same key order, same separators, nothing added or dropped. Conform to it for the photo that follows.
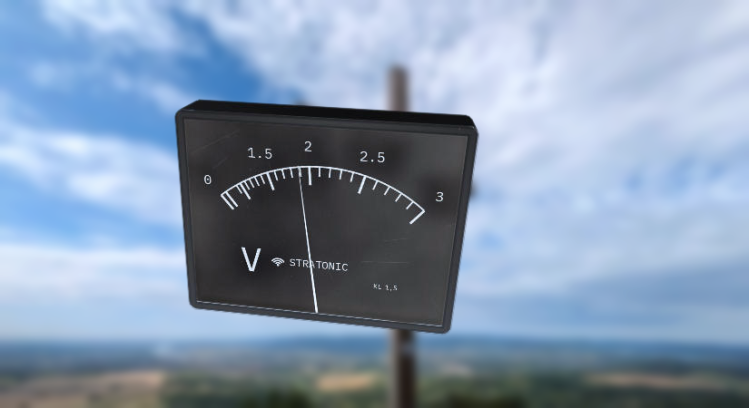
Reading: {"value": 1.9, "unit": "V"}
